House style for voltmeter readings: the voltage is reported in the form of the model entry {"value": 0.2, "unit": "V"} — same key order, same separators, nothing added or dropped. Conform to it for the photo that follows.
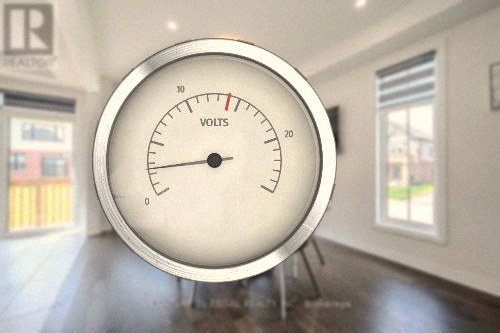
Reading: {"value": 2.5, "unit": "V"}
